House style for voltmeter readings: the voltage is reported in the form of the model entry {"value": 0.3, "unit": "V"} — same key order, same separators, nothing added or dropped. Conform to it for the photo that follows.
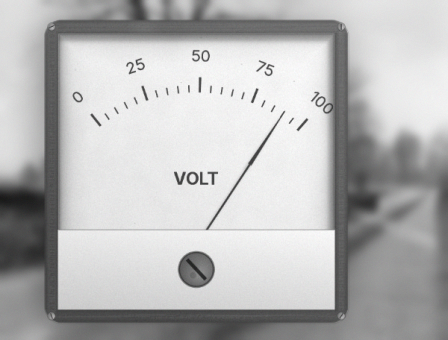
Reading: {"value": 90, "unit": "V"}
